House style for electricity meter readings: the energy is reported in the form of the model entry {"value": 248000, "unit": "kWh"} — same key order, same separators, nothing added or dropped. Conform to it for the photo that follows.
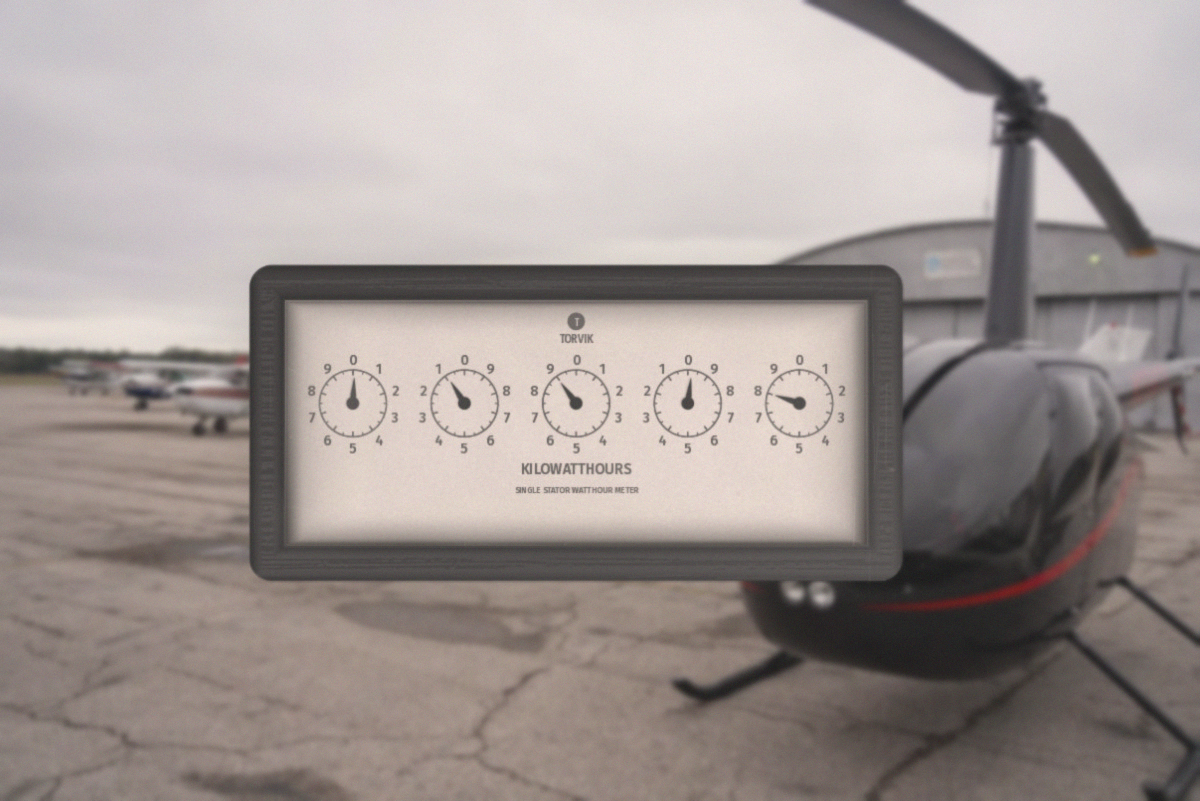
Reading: {"value": 898, "unit": "kWh"}
